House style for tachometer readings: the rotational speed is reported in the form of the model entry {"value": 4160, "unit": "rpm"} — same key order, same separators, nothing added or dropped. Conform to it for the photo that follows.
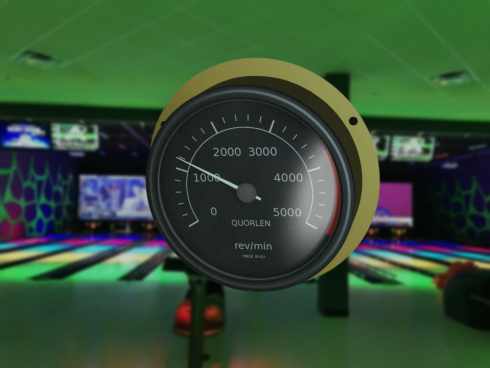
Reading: {"value": 1200, "unit": "rpm"}
